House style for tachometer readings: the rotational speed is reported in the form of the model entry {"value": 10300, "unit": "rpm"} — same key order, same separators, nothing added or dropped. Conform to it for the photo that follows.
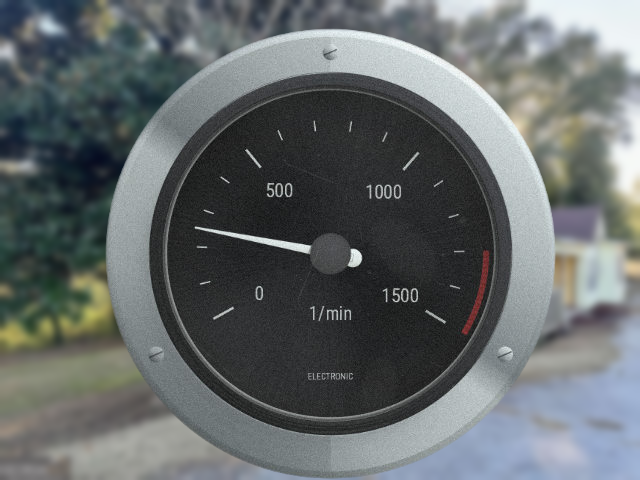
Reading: {"value": 250, "unit": "rpm"}
